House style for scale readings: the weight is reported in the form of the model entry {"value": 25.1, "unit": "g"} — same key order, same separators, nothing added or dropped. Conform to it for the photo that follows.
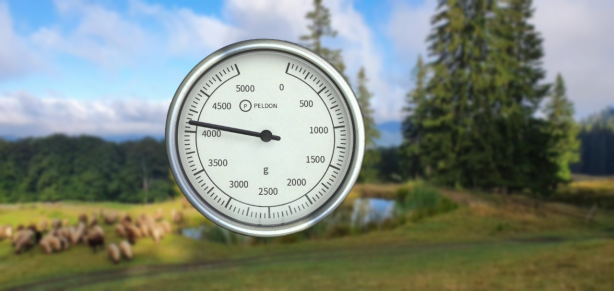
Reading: {"value": 4100, "unit": "g"}
